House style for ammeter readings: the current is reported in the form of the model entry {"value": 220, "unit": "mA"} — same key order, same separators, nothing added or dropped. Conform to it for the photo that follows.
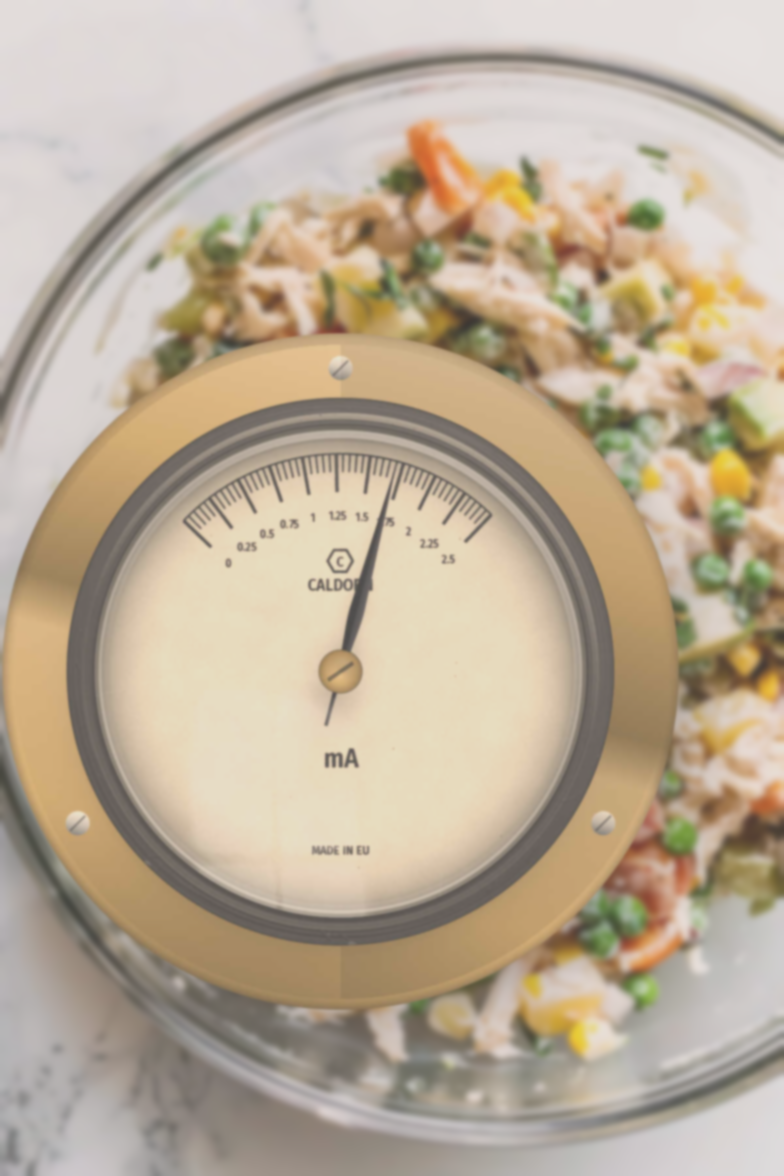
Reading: {"value": 1.7, "unit": "mA"}
